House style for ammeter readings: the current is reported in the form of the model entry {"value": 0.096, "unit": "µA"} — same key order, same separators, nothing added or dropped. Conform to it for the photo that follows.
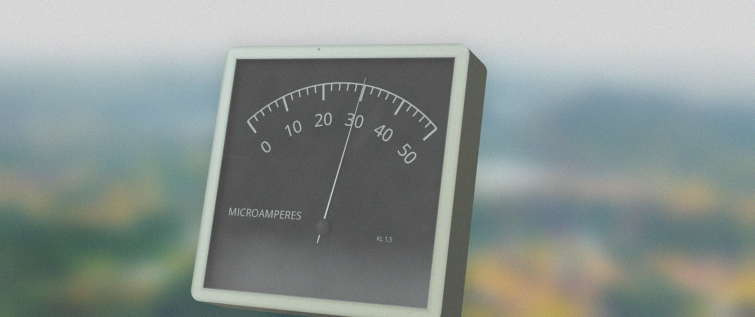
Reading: {"value": 30, "unit": "µA"}
